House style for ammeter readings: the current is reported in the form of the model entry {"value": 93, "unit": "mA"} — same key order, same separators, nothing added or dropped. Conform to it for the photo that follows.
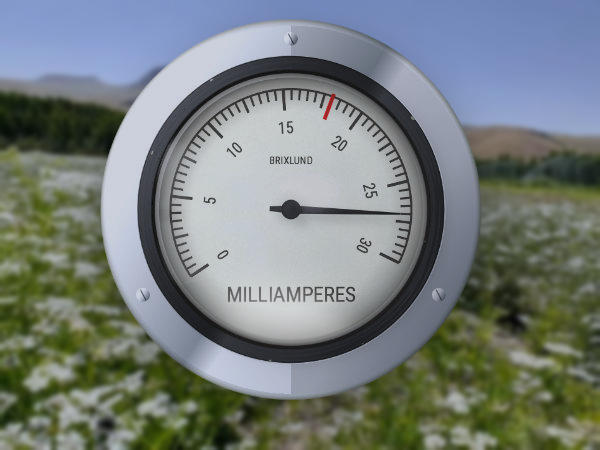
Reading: {"value": 27, "unit": "mA"}
